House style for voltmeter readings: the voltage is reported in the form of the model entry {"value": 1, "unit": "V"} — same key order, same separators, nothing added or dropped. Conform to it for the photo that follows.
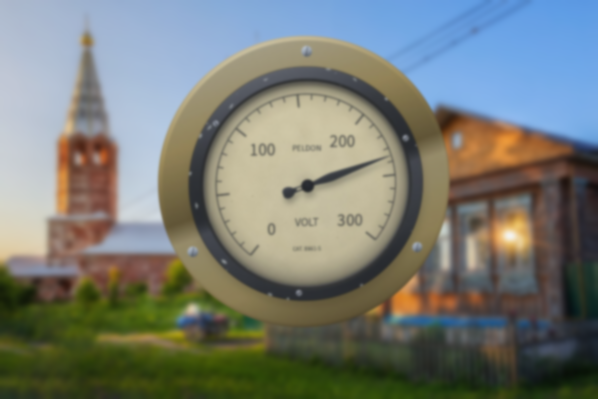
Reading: {"value": 235, "unit": "V"}
